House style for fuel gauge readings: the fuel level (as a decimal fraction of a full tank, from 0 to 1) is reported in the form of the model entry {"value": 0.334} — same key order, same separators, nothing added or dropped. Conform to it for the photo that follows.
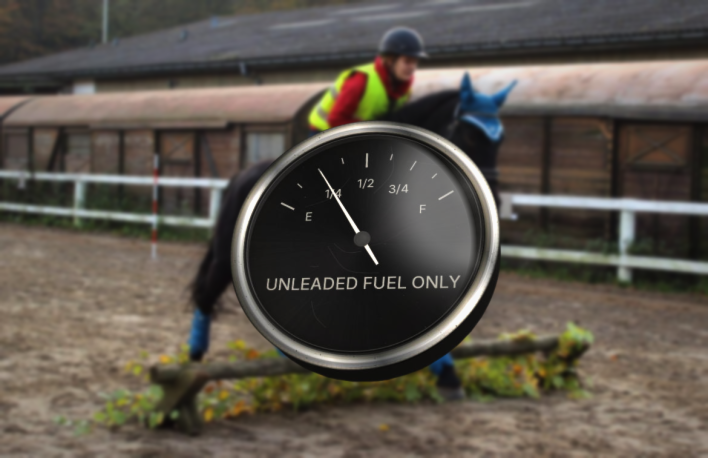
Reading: {"value": 0.25}
